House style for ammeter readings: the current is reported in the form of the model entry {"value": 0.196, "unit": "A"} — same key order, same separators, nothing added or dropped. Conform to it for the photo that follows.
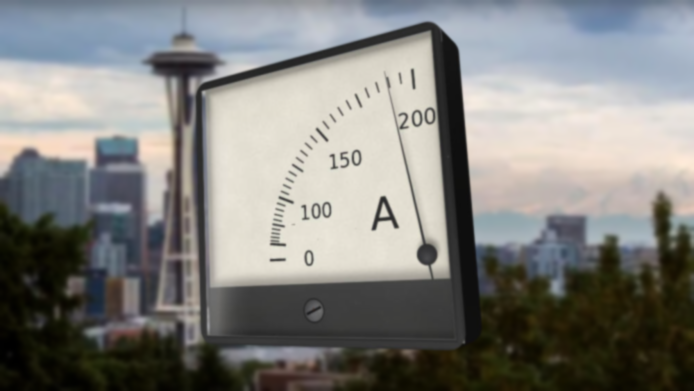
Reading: {"value": 190, "unit": "A"}
